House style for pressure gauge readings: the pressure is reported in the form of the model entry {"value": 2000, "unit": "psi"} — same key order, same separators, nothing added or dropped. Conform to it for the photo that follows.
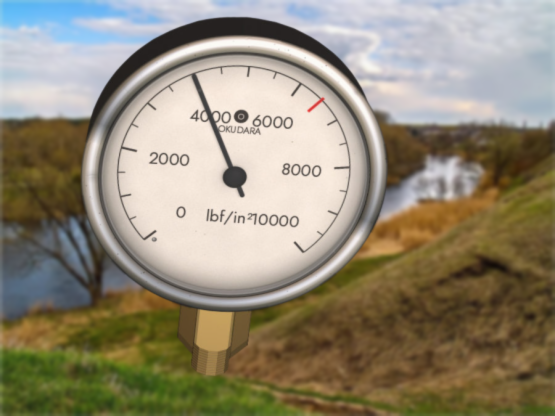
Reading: {"value": 4000, "unit": "psi"}
